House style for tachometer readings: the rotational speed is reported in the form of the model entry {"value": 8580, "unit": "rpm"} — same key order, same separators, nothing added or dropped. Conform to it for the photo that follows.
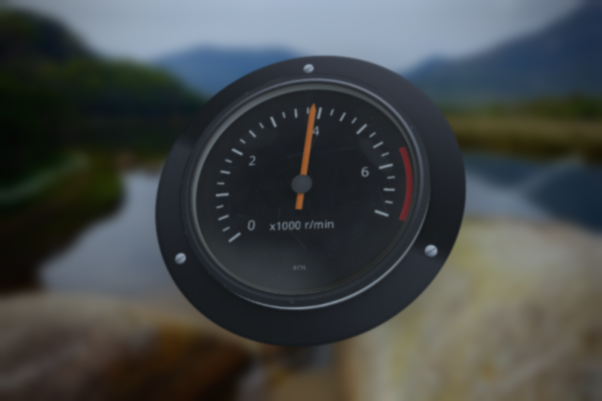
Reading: {"value": 3875, "unit": "rpm"}
